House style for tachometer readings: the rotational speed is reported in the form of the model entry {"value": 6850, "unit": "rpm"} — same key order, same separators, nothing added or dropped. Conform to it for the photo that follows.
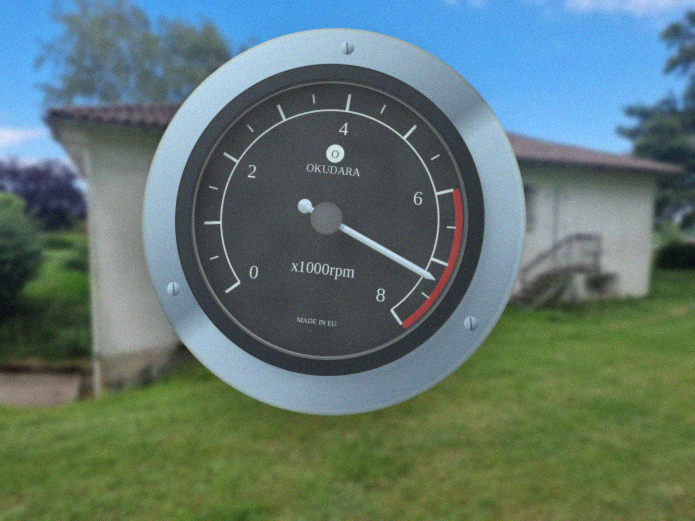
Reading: {"value": 7250, "unit": "rpm"}
